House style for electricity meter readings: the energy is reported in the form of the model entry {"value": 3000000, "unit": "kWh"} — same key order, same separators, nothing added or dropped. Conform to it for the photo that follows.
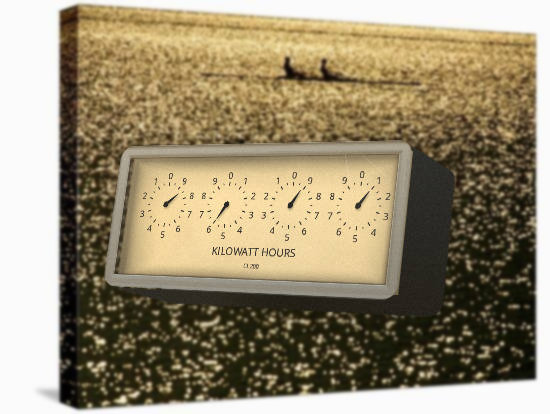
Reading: {"value": 8591, "unit": "kWh"}
